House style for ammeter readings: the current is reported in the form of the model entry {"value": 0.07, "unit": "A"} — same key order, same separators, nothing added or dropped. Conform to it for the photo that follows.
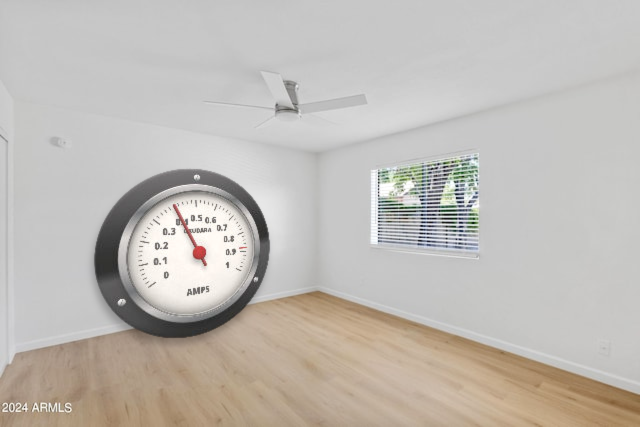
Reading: {"value": 0.4, "unit": "A"}
